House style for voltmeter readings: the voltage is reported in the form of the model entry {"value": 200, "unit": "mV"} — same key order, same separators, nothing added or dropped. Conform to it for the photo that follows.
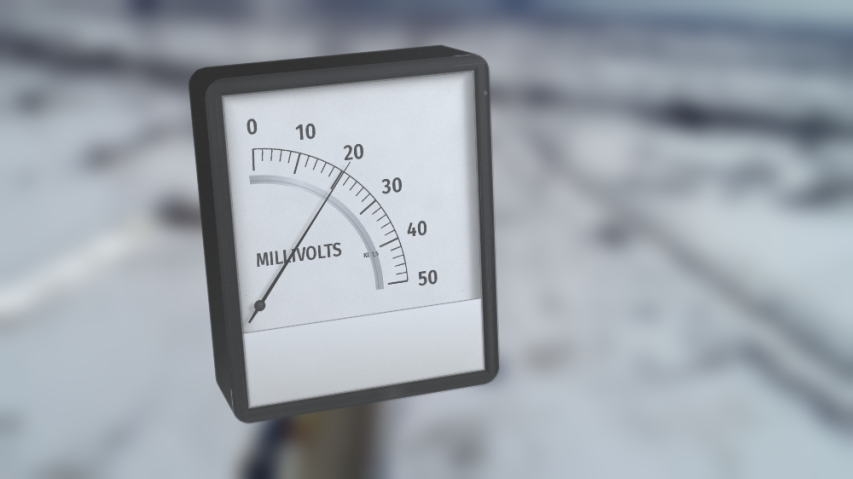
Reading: {"value": 20, "unit": "mV"}
